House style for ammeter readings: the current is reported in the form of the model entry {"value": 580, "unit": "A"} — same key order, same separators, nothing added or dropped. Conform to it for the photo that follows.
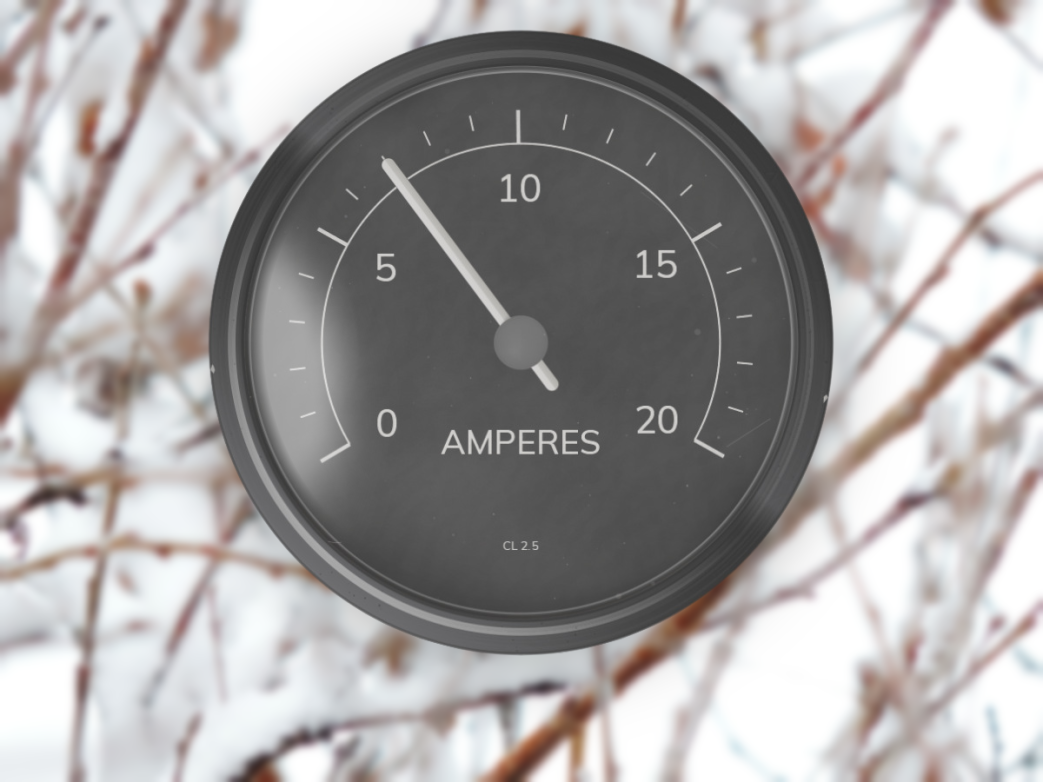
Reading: {"value": 7, "unit": "A"}
